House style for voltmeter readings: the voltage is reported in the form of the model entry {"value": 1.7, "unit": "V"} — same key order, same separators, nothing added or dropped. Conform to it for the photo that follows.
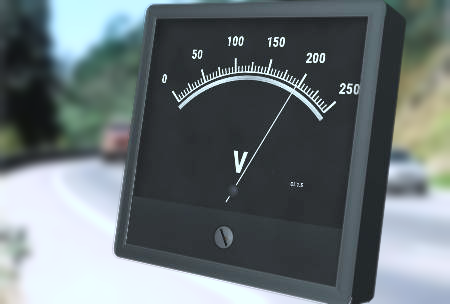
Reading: {"value": 200, "unit": "V"}
